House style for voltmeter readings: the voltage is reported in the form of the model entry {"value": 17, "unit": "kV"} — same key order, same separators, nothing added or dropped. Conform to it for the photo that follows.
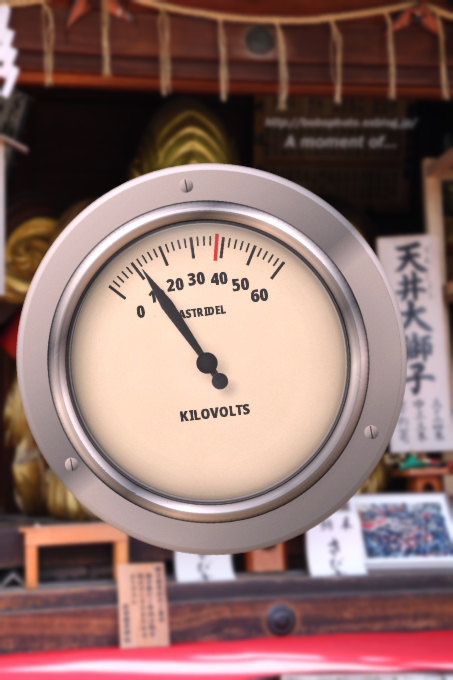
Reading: {"value": 12, "unit": "kV"}
